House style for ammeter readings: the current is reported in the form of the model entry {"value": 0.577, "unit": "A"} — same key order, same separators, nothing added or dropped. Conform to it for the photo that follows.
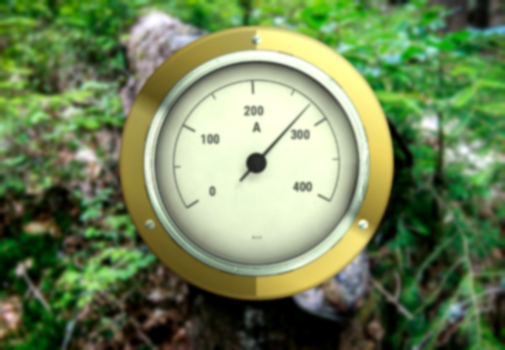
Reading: {"value": 275, "unit": "A"}
